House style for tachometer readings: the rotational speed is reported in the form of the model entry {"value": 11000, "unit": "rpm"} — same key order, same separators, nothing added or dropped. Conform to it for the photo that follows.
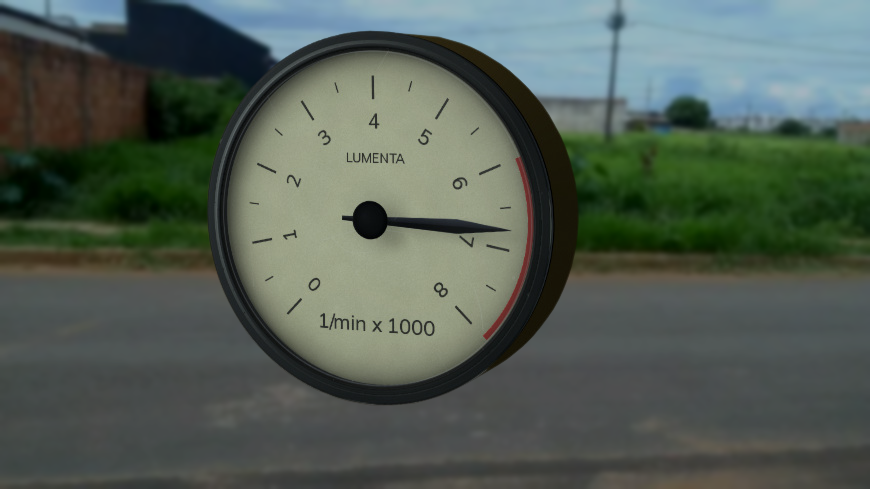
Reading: {"value": 6750, "unit": "rpm"}
